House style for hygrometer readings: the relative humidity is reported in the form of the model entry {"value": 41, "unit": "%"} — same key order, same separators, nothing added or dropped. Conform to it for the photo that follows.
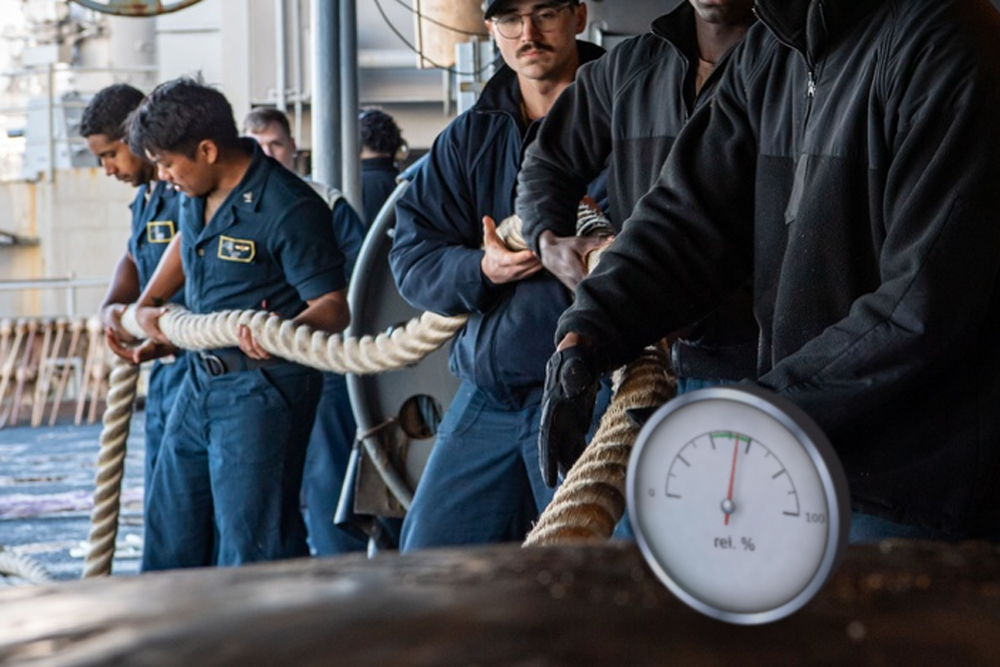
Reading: {"value": 55, "unit": "%"}
